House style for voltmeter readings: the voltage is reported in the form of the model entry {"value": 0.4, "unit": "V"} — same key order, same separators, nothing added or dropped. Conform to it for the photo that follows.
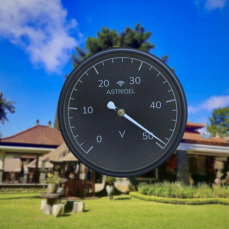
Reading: {"value": 49, "unit": "V"}
